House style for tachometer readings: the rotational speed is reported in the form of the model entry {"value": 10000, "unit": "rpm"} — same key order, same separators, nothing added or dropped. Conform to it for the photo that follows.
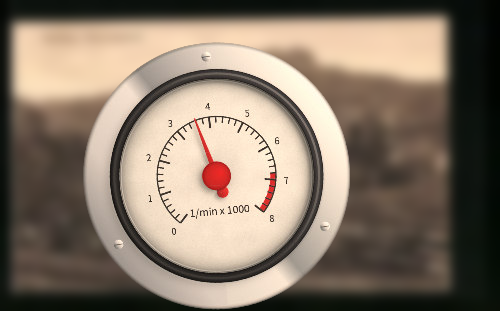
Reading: {"value": 3600, "unit": "rpm"}
